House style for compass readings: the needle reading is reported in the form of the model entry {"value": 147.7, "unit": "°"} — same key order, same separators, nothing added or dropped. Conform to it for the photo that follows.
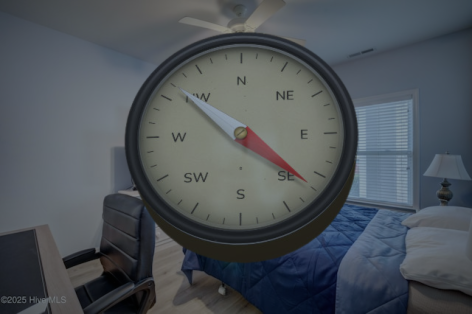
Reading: {"value": 130, "unit": "°"}
